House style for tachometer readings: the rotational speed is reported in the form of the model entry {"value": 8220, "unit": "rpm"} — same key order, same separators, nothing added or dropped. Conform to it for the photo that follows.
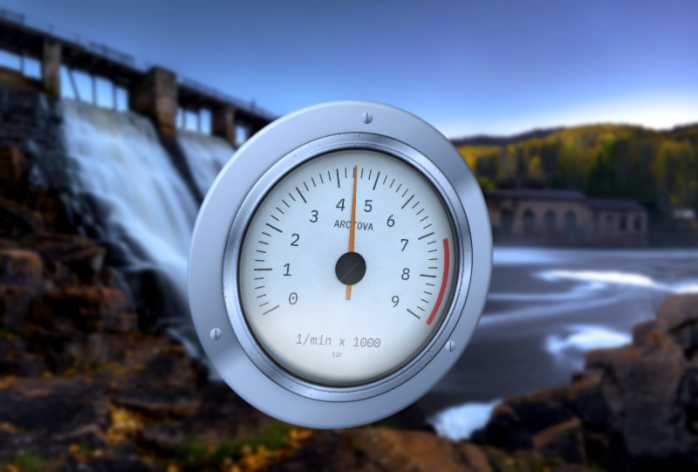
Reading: {"value": 4400, "unit": "rpm"}
